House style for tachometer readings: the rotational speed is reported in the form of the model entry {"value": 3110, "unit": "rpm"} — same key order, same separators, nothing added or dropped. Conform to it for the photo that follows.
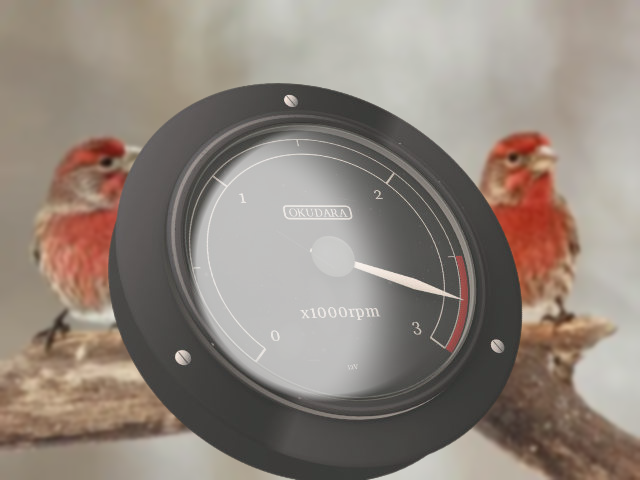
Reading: {"value": 2750, "unit": "rpm"}
